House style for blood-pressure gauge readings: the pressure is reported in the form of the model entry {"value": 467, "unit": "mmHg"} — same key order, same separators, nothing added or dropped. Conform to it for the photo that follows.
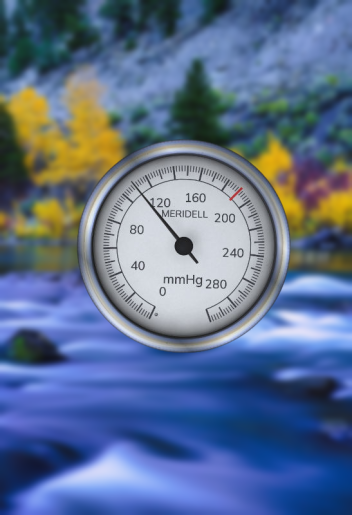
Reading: {"value": 110, "unit": "mmHg"}
